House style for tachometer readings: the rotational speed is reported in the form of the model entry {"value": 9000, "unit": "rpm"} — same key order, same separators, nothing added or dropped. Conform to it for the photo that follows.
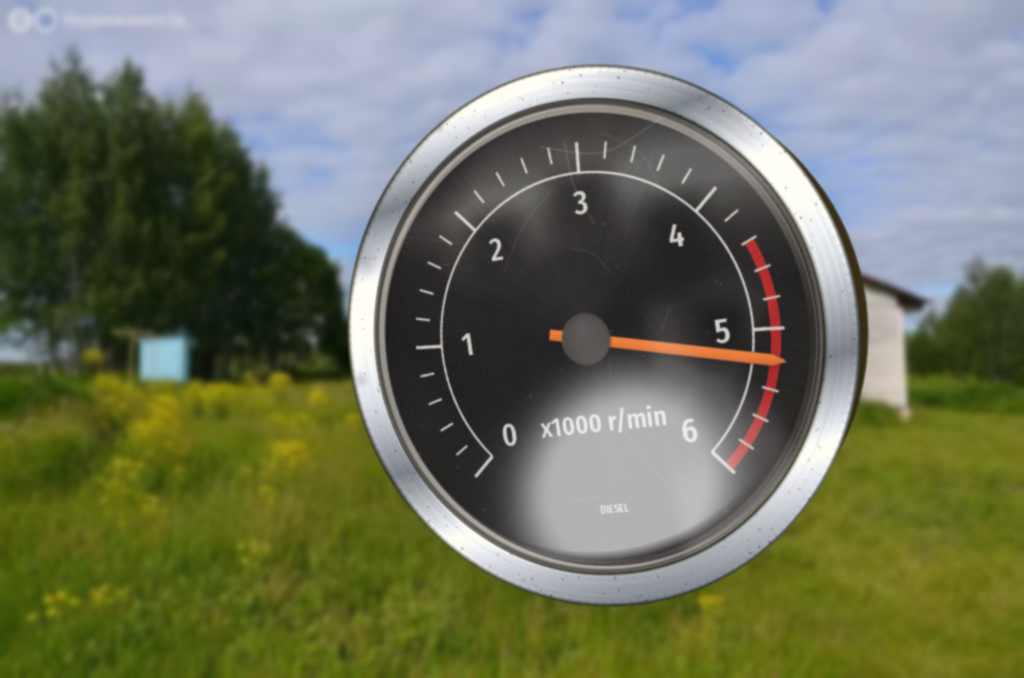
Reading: {"value": 5200, "unit": "rpm"}
